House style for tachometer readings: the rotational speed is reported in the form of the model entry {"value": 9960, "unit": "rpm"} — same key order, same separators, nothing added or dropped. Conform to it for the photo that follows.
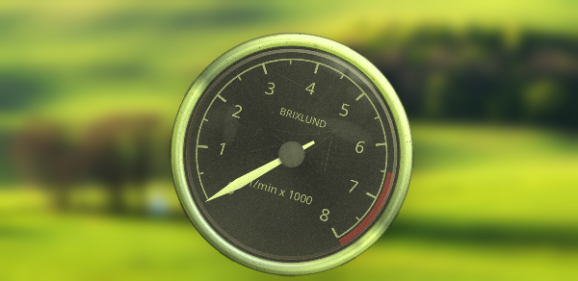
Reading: {"value": 0, "unit": "rpm"}
